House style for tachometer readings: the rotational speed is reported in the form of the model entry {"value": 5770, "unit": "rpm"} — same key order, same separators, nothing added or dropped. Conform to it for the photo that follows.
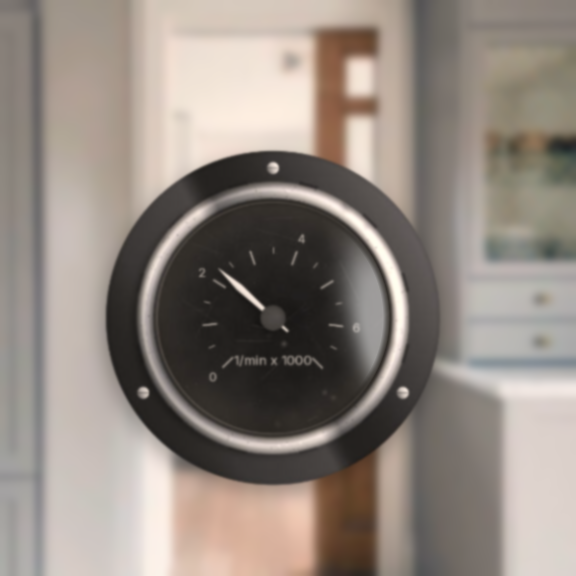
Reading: {"value": 2250, "unit": "rpm"}
